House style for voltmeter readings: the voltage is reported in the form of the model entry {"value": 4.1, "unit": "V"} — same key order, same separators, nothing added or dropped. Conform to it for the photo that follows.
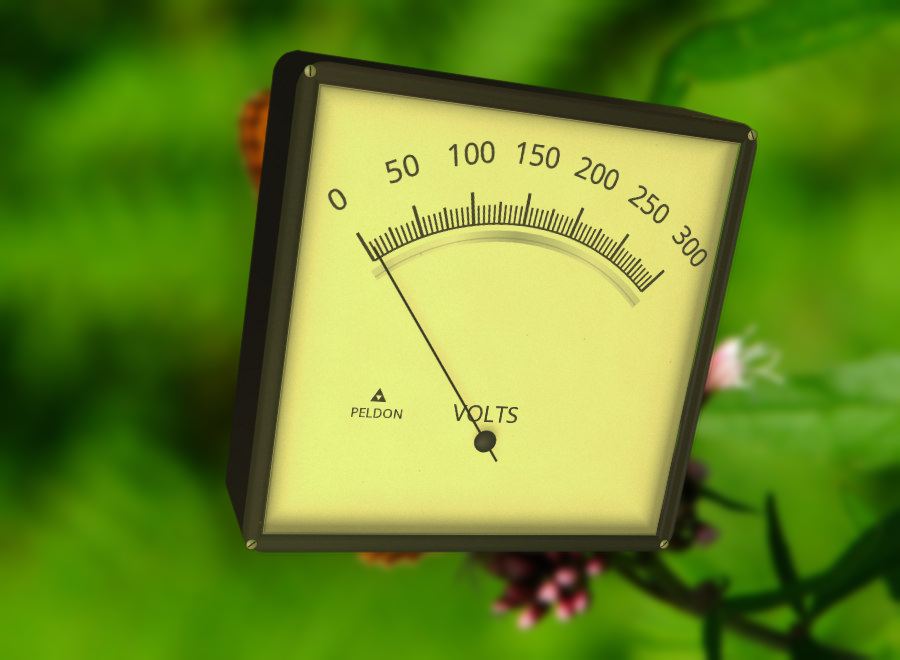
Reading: {"value": 5, "unit": "V"}
